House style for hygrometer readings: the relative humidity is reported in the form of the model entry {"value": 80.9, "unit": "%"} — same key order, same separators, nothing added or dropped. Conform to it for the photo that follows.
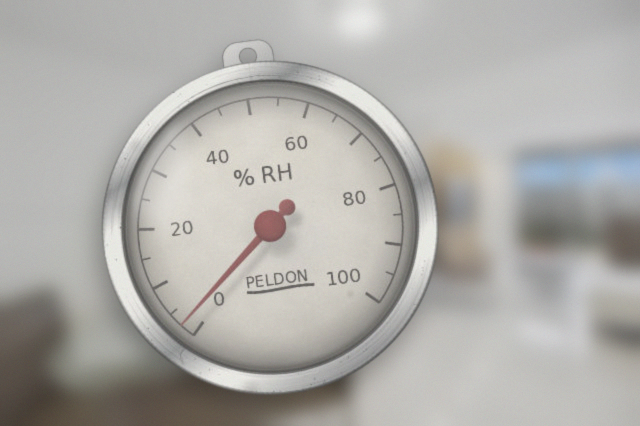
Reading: {"value": 2.5, "unit": "%"}
